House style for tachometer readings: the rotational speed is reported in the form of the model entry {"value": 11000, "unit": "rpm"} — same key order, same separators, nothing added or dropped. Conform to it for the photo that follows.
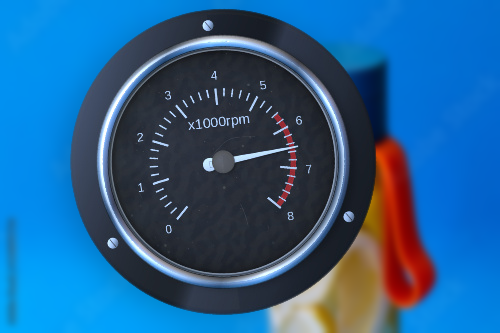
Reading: {"value": 6500, "unit": "rpm"}
